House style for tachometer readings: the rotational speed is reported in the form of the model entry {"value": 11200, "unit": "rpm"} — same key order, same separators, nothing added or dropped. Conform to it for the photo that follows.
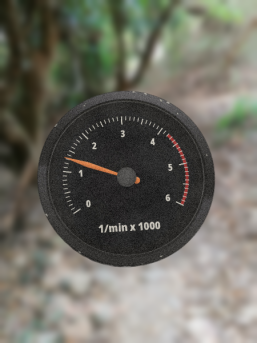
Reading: {"value": 1300, "unit": "rpm"}
